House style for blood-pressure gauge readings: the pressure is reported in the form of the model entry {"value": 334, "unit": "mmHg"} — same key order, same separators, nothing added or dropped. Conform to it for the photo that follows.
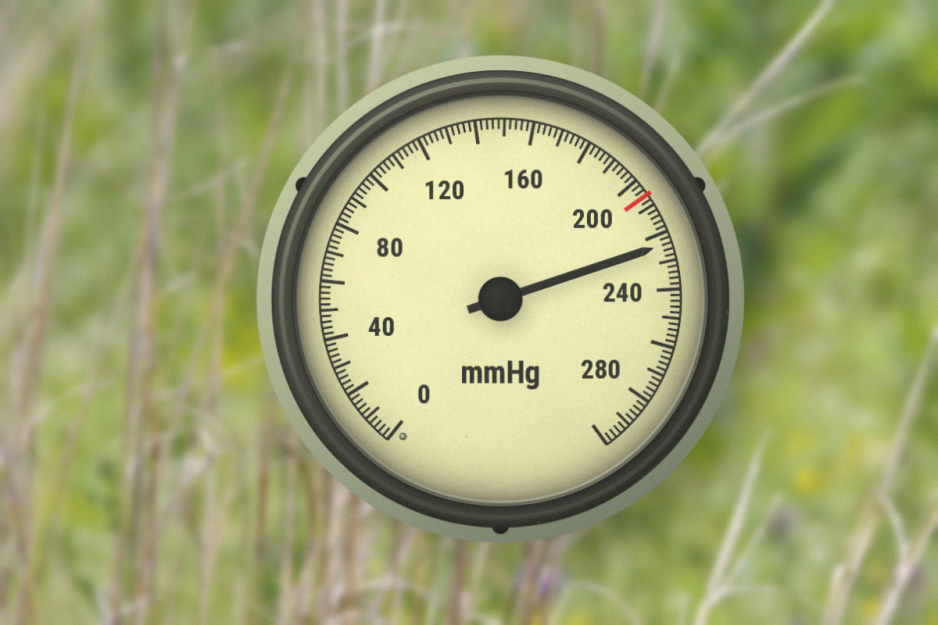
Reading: {"value": 224, "unit": "mmHg"}
